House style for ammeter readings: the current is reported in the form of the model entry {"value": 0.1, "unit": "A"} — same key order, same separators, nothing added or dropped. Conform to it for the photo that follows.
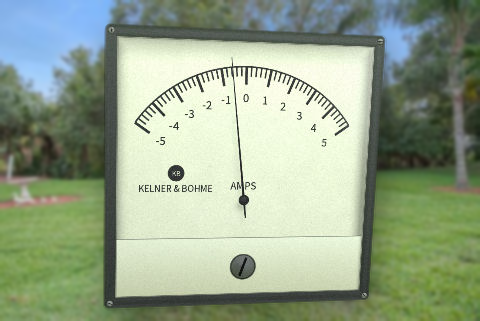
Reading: {"value": -0.6, "unit": "A"}
